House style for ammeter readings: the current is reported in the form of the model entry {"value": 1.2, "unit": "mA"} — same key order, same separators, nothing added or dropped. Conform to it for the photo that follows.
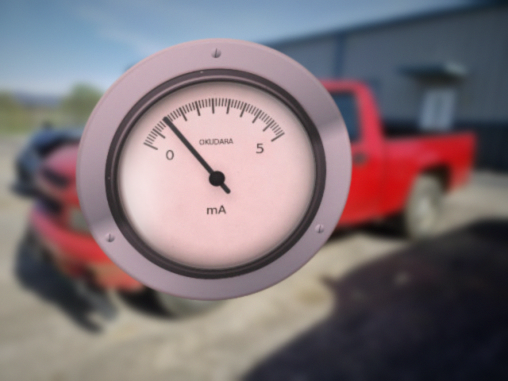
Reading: {"value": 1, "unit": "mA"}
